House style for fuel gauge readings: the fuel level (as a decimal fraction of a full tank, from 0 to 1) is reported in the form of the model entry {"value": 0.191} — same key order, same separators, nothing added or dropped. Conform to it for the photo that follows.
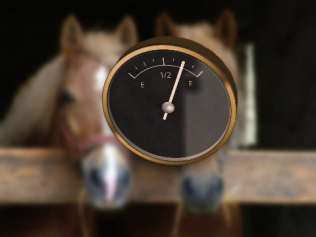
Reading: {"value": 0.75}
